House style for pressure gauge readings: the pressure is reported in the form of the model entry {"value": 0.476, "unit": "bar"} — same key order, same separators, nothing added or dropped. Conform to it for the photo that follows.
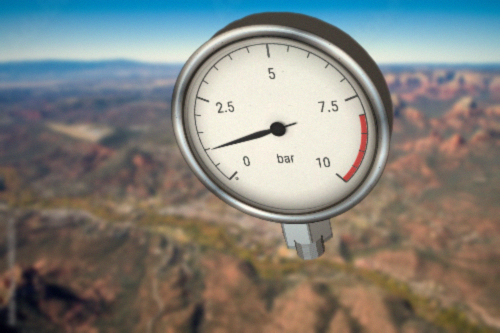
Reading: {"value": 1, "unit": "bar"}
